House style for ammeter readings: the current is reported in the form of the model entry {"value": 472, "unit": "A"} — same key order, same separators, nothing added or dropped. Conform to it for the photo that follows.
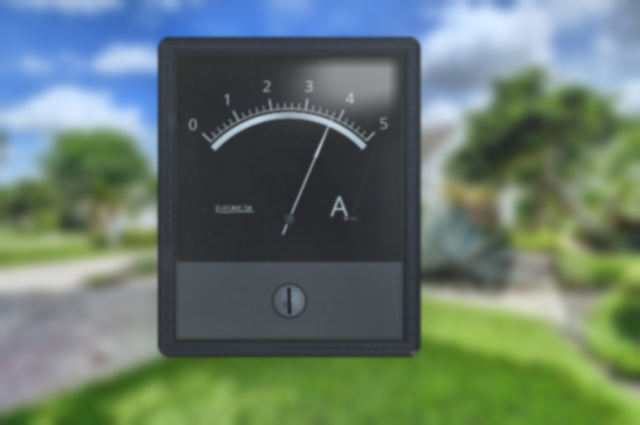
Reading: {"value": 3.8, "unit": "A"}
